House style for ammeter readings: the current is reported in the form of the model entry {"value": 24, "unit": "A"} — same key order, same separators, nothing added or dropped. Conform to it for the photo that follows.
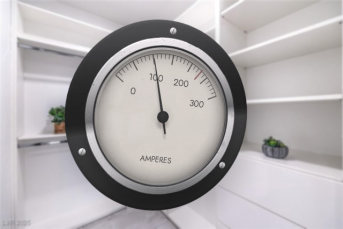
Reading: {"value": 100, "unit": "A"}
